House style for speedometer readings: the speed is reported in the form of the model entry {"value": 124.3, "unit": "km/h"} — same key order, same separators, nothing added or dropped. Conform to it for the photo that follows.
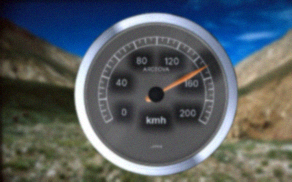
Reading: {"value": 150, "unit": "km/h"}
